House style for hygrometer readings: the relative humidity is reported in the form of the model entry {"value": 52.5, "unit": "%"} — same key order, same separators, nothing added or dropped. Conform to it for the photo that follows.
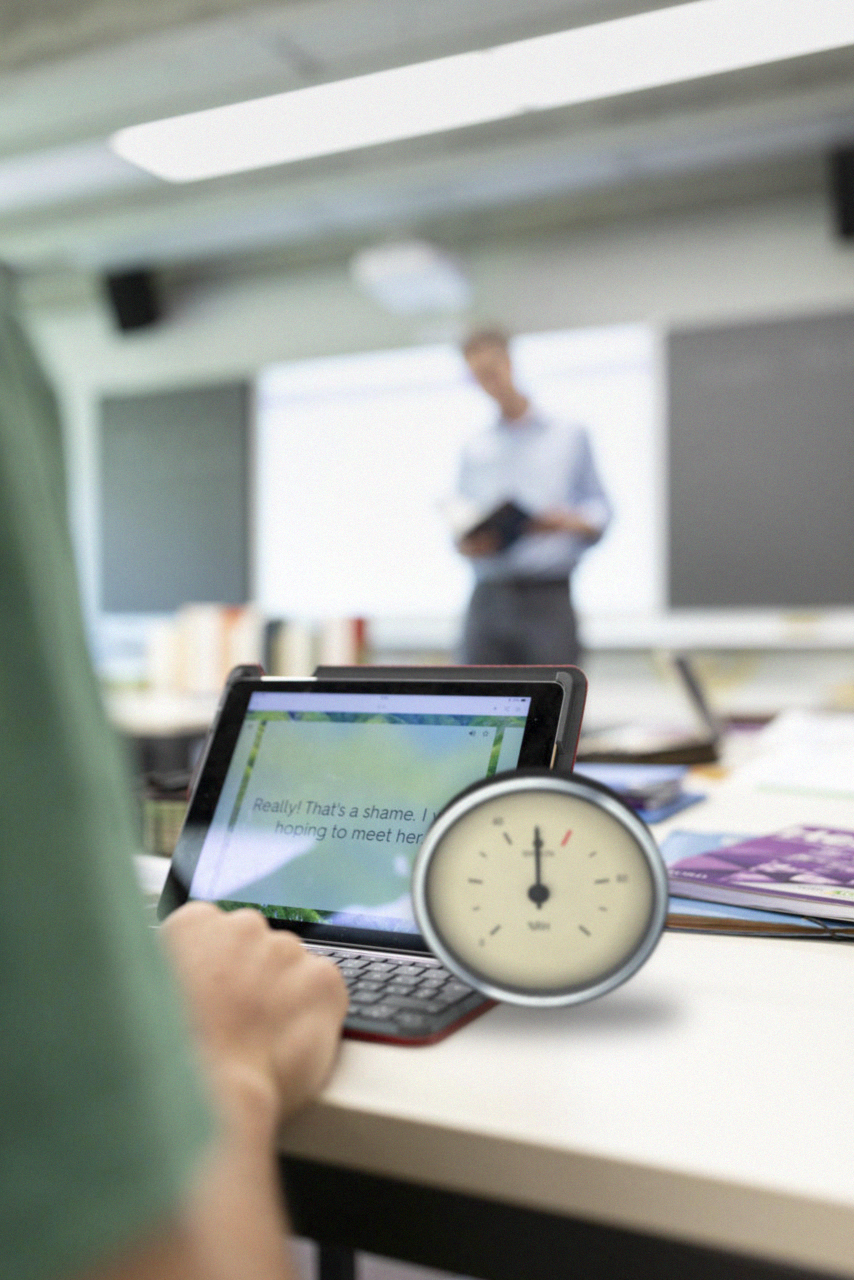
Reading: {"value": 50, "unit": "%"}
